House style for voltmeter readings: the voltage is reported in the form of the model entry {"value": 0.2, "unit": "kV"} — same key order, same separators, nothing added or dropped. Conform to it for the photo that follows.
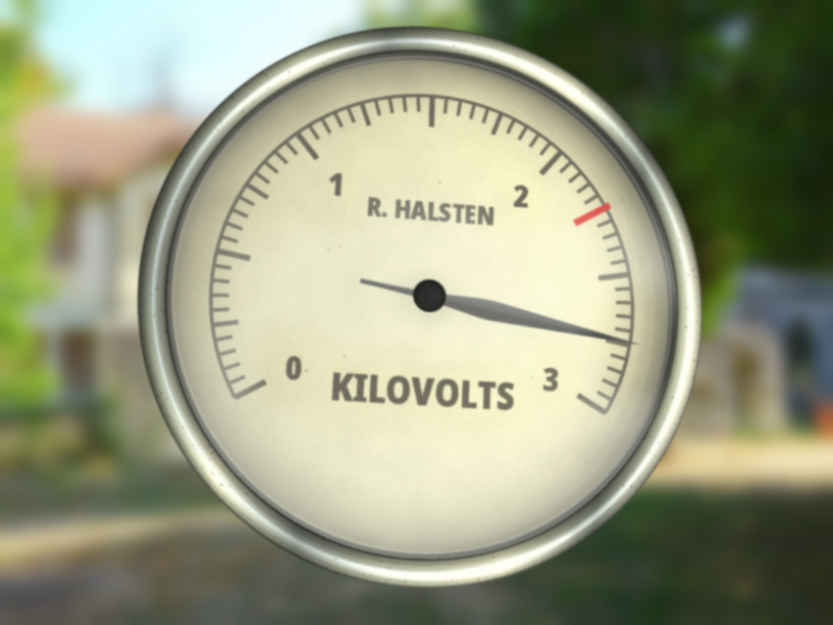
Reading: {"value": 2.75, "unit": "kV"}
